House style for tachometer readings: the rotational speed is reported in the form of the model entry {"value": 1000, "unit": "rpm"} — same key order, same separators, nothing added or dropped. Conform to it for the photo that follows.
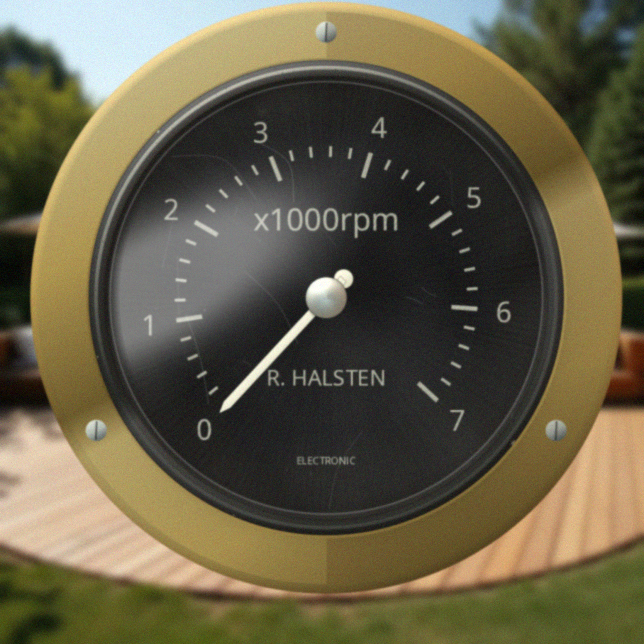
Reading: {"value": 0, "unit": "rpm"}
